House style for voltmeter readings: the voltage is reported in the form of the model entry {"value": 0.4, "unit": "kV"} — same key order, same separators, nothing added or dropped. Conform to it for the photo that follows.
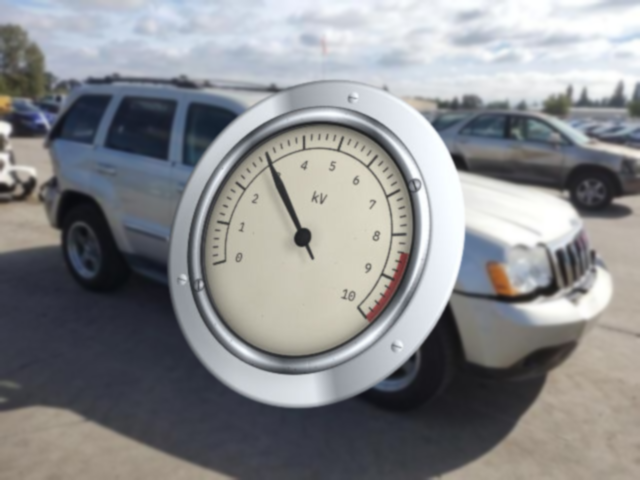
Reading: {"value": 3, "unit": "kV"}
